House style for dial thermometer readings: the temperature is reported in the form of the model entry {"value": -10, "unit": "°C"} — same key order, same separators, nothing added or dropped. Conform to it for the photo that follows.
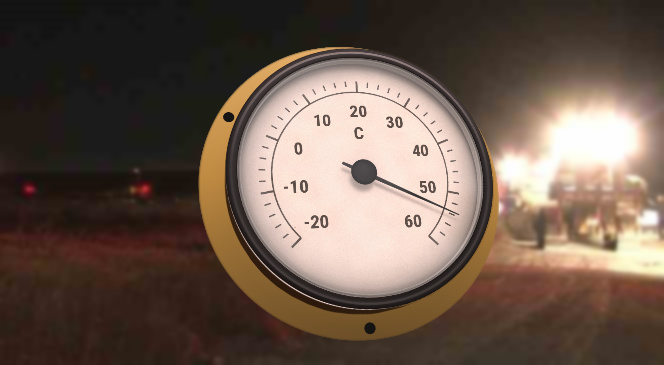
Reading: {"value": 54, "unit": "°C"}
